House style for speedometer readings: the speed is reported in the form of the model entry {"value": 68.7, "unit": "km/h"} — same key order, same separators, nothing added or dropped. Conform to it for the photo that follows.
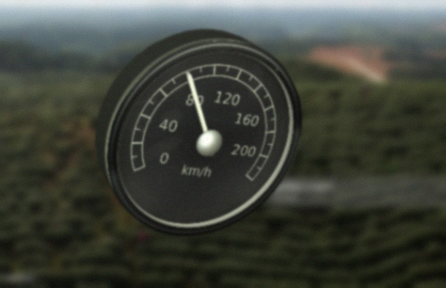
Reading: {"value": 80, "unit": "km/h"}
